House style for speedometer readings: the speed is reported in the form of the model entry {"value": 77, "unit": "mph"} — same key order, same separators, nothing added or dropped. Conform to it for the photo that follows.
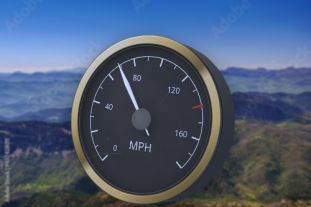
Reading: {"value": 70, "unit": "mph"}
